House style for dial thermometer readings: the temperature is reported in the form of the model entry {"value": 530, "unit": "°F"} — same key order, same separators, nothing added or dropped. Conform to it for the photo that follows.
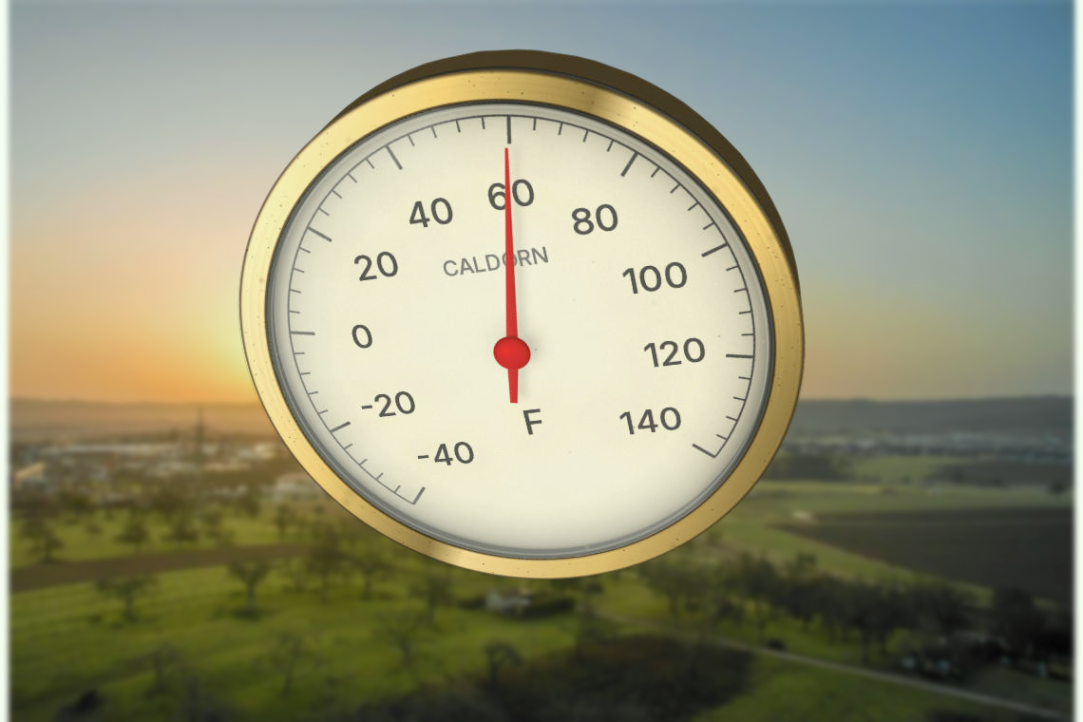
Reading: {"value": 60, "unit": "°F"}
